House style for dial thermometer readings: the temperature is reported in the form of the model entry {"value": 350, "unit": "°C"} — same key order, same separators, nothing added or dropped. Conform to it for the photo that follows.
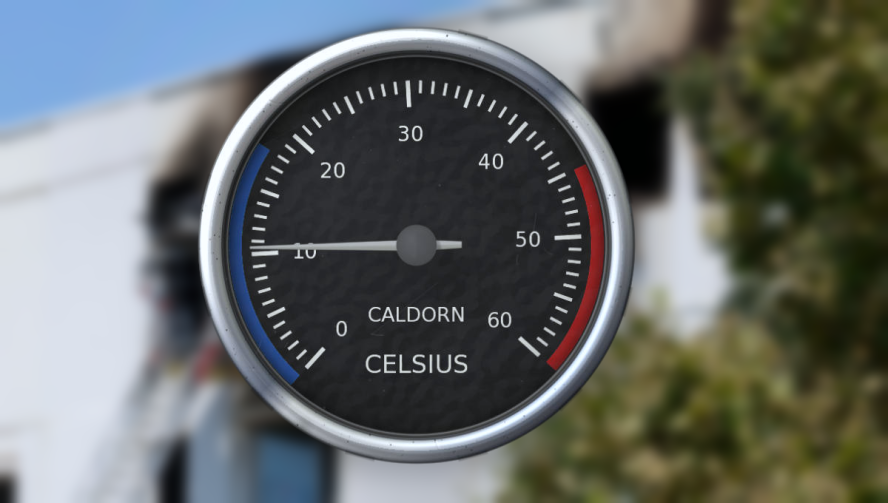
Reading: {"value": 10.5, "unit": "°C"}
